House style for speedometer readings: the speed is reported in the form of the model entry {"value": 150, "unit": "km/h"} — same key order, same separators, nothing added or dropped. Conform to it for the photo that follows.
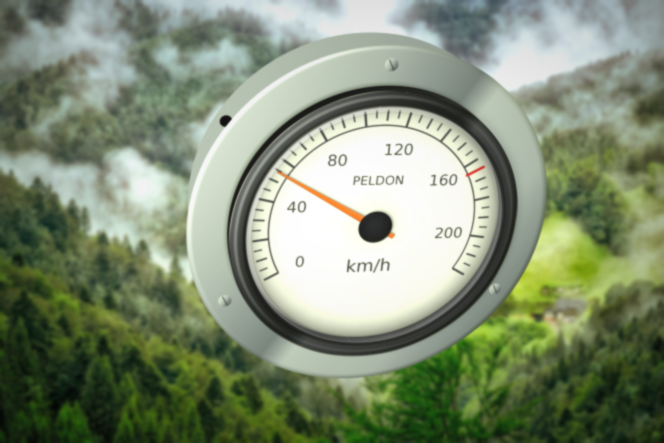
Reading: {"value": 55, "unit": "km/h"}
